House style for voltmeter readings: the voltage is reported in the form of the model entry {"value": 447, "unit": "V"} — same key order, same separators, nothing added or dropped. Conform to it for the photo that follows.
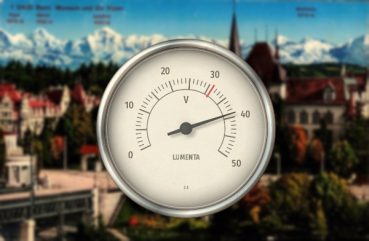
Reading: {"value": 39, "unit": "V"}
